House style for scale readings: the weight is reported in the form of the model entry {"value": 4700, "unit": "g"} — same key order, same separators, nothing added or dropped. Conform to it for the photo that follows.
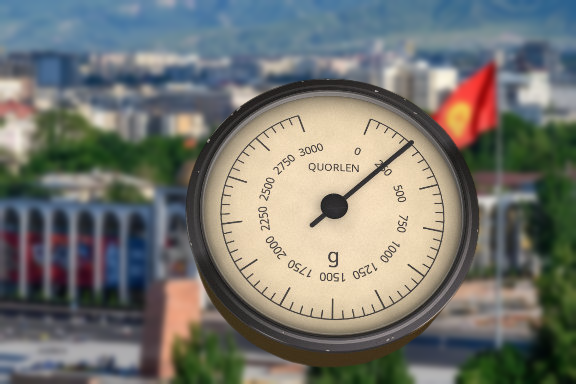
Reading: {"value": 250, "unit": "g"}
